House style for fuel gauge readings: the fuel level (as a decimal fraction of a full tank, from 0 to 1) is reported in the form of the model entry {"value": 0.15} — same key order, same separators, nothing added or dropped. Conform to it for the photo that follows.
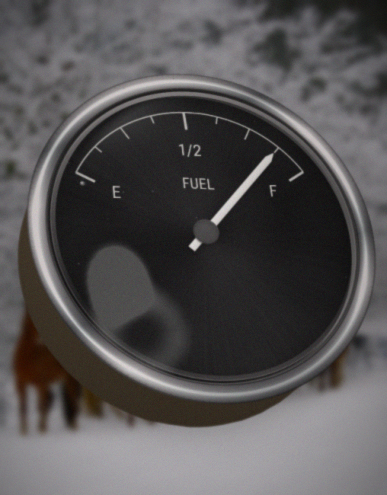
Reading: {"value": 0.875}
